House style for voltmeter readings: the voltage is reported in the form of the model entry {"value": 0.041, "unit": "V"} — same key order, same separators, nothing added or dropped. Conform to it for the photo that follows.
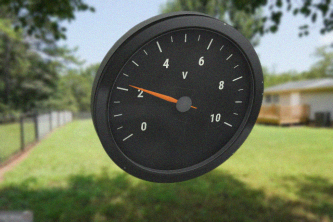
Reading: {"value": 2.25, "unit": "V"}
